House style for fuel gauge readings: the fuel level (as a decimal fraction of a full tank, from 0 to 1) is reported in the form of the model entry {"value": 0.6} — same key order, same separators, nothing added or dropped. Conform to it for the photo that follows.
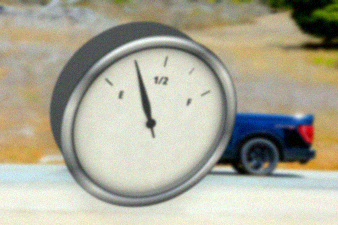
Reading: {"value": 0.25}
